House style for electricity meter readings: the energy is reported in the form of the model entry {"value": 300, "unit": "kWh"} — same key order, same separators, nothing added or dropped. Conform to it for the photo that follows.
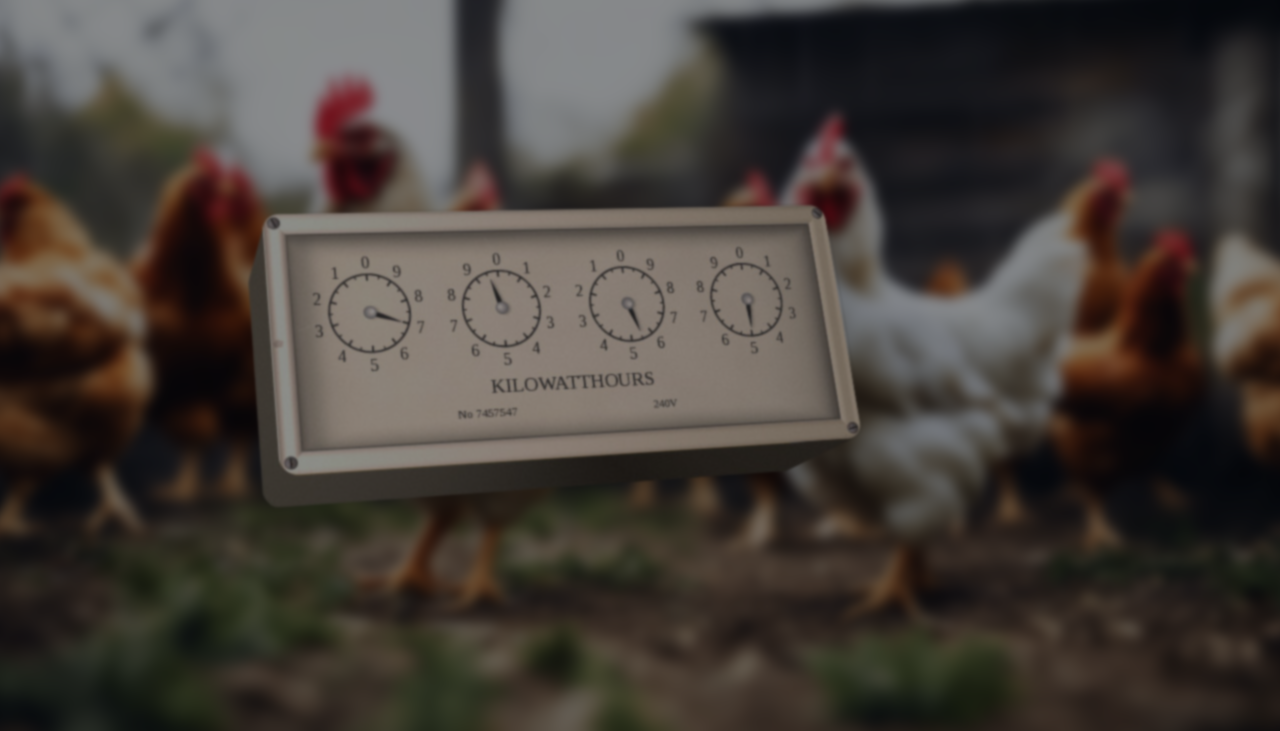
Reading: {"value": 6955, "unit": "kWh"}
